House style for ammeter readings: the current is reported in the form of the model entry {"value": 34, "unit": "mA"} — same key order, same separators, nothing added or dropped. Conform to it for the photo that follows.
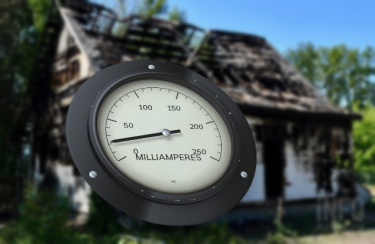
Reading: {"value": 20, "unit": "mA"}
